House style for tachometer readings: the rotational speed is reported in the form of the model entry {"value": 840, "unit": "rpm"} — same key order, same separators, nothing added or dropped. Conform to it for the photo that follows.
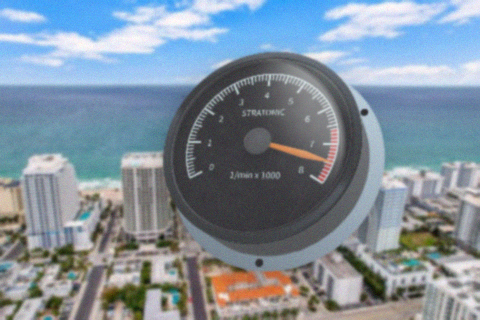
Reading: {"value": 7500, "unit": "rpm"}
